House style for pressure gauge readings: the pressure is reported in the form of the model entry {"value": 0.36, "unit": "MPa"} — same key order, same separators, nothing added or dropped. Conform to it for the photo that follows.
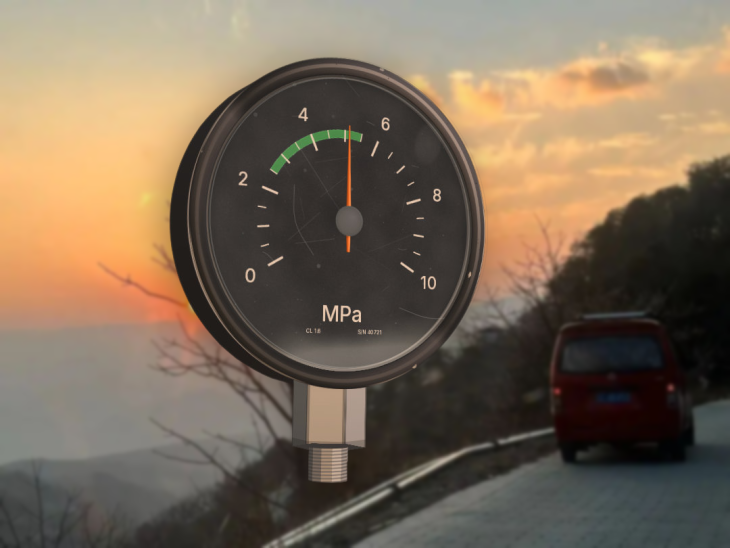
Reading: {"value": 5, "unit": "MPa"}
